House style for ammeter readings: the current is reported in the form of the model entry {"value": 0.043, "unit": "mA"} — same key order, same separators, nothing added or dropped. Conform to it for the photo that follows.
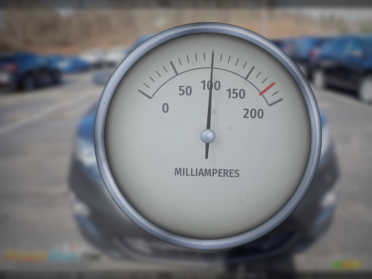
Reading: {"value": 100, "unit": "mA"}
